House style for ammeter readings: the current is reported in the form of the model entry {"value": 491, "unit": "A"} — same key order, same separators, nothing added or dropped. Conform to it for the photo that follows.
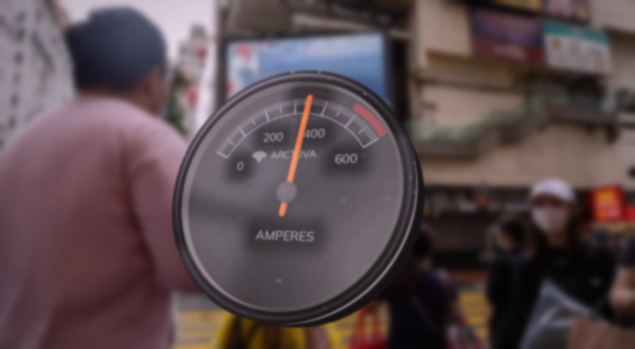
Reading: {"value": 350, "unit": "A"}
